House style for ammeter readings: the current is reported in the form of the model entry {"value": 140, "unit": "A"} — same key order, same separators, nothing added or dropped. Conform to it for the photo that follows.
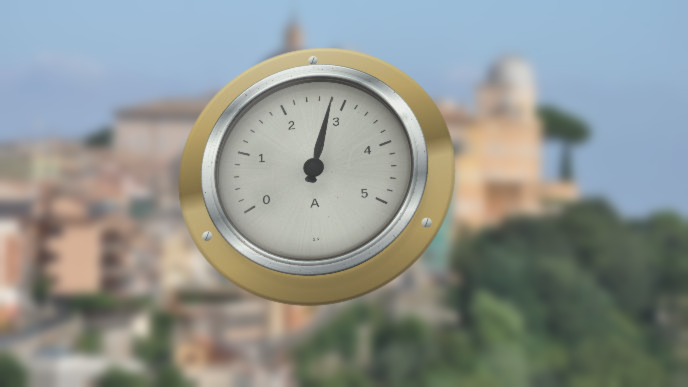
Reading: {"value": 2.8, "unit": "A"}
